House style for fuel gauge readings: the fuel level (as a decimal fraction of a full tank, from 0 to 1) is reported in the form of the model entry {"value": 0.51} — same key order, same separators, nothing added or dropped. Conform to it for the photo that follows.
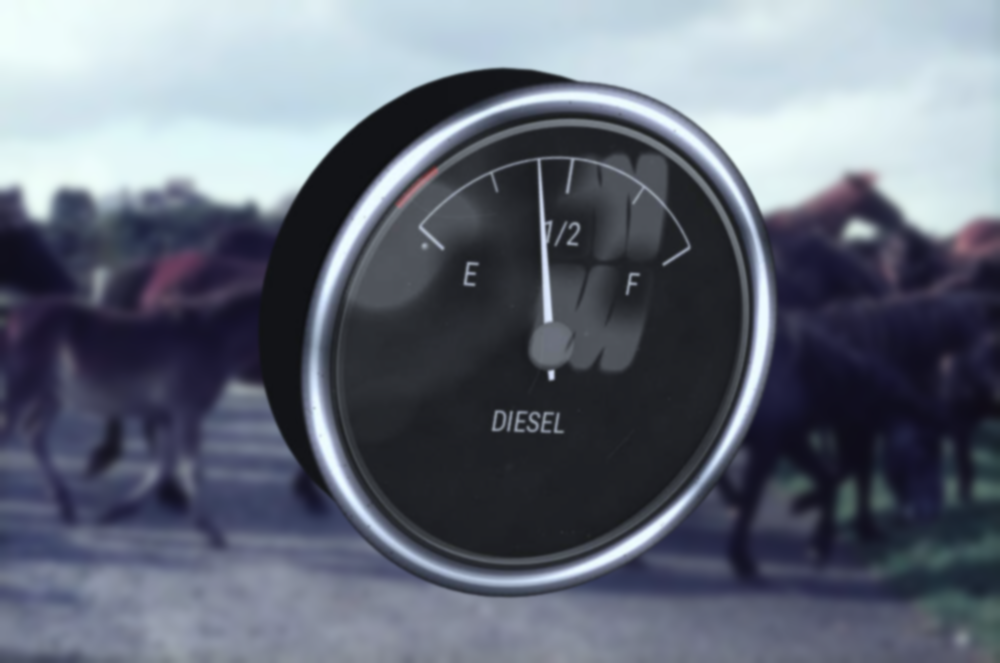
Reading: {"value": 0.375}
